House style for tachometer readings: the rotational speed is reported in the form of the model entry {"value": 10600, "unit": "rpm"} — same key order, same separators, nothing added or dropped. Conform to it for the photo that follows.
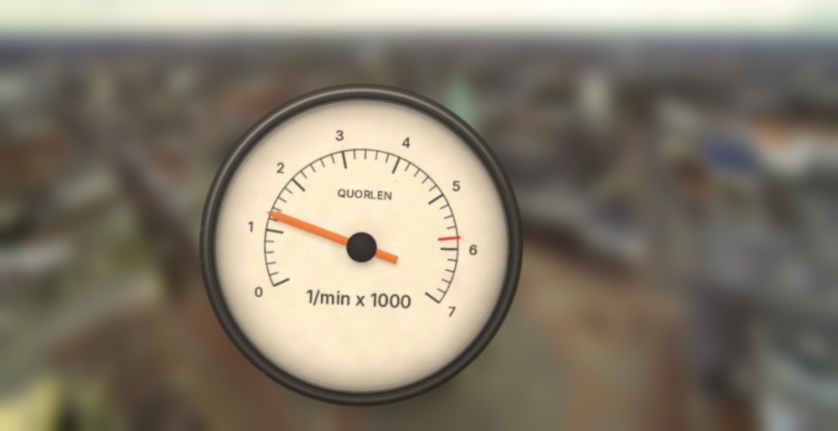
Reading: {"value": 1300, "unit": "rpm"}
